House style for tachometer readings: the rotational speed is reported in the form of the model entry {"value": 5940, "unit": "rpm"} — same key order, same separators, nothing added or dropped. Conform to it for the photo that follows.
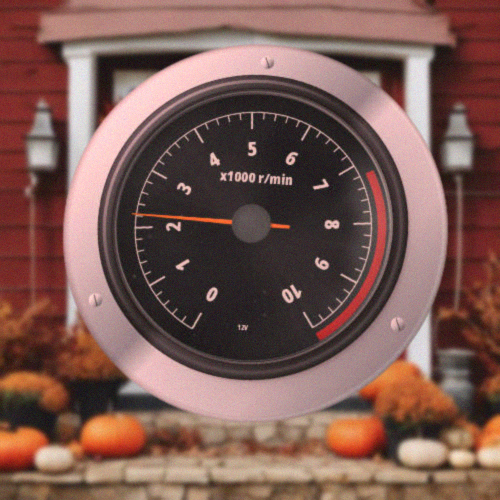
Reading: {"value": 2200, "unit": "rpm"}
